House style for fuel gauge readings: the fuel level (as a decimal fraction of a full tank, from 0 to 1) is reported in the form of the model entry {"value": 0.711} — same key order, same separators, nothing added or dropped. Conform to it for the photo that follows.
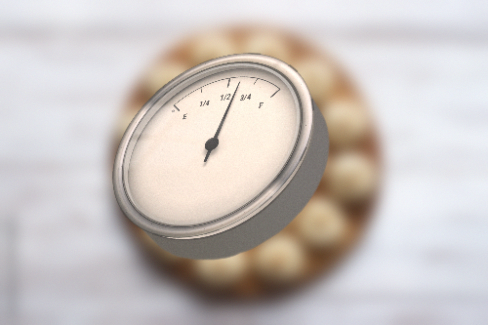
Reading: {"value": 0.625}
